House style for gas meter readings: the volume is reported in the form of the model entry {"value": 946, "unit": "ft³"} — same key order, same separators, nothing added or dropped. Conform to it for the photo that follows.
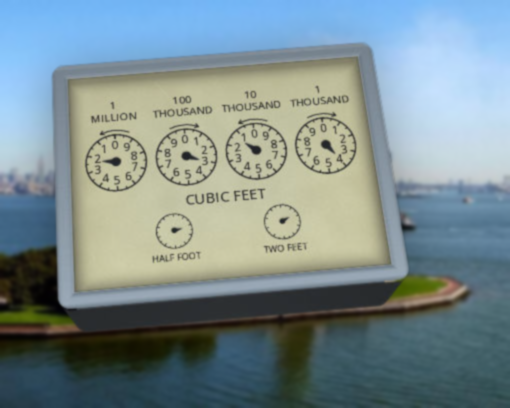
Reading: {"value": 231400, "unit": "ft³"}
